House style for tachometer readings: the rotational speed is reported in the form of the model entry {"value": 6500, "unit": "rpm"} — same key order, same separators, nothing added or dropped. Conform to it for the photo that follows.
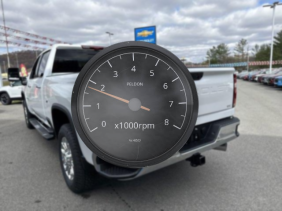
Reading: {"value": 1750, "unit": "rpm"}
